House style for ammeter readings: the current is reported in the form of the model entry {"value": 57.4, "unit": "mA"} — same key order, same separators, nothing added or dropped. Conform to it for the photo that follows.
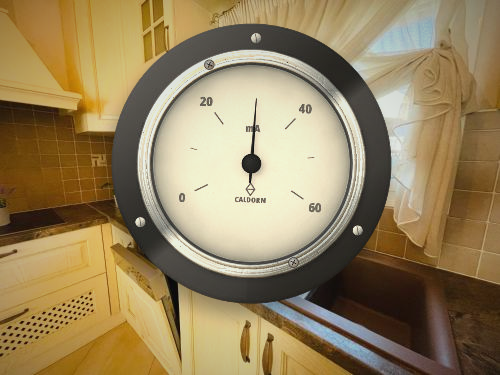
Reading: {"value": 30, "unit": "mA"}
